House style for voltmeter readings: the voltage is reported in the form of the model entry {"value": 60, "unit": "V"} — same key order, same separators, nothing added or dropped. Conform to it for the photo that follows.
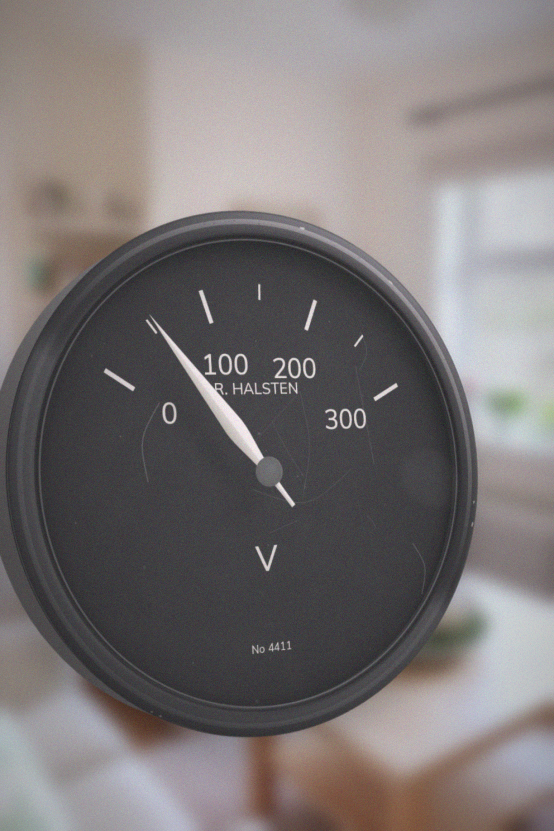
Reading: {"value": 50, "unit": "V"}
